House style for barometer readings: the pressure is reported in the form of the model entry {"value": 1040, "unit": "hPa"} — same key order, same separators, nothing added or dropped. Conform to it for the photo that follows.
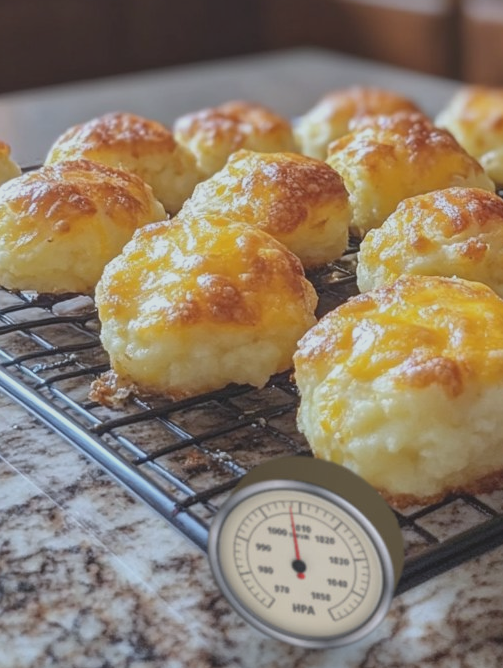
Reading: {"value": 1008, "unit": "hPa"}
